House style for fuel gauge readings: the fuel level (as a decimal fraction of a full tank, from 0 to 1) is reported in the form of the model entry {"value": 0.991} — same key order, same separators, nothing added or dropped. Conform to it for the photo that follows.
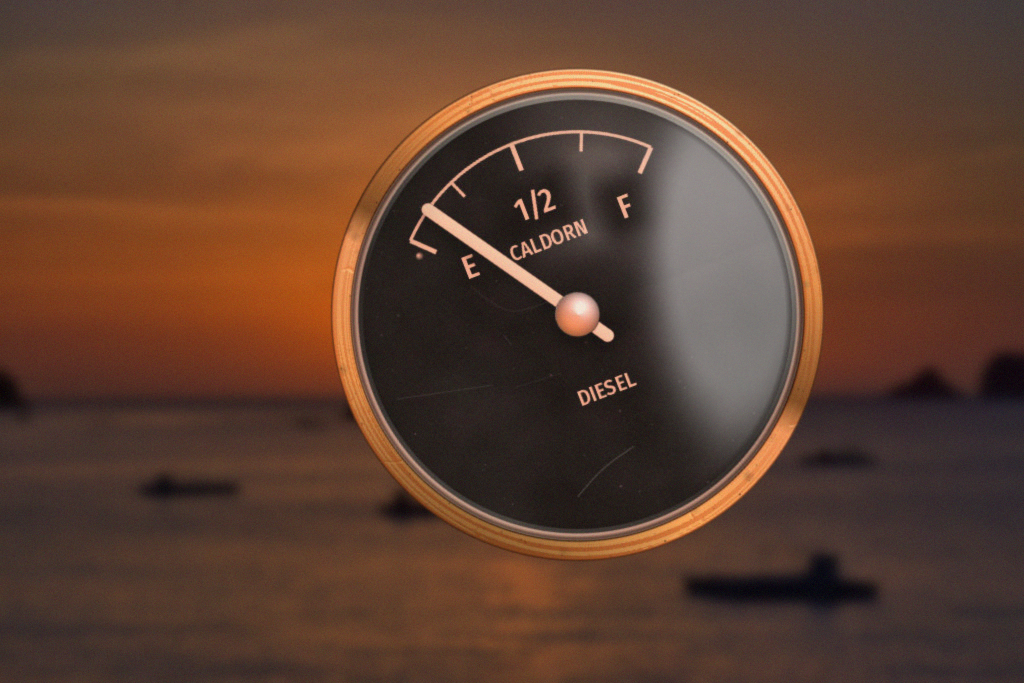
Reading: {"value": 0.125}
